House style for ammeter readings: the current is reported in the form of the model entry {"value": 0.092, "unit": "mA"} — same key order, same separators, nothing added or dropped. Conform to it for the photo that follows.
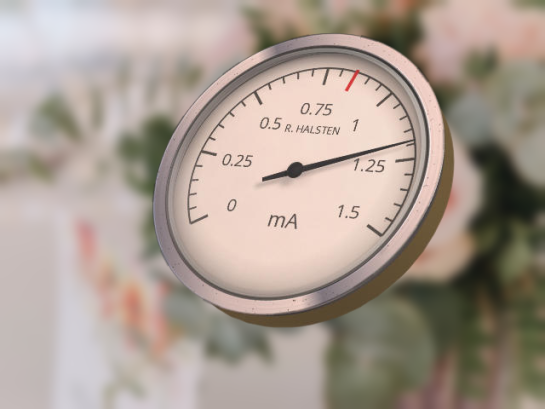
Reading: {"value": 1.2, "unit": "mA"}
